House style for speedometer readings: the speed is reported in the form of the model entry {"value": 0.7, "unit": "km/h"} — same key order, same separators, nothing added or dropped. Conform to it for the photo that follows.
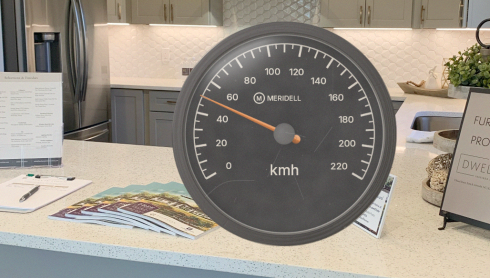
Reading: {"value": 50, "unit": "km/h"}
